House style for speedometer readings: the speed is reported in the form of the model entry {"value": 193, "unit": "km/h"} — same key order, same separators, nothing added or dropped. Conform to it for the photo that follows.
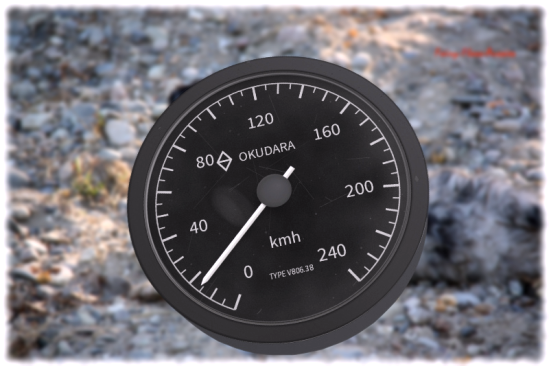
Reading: {"value": 15, "unit": "km/h"}
